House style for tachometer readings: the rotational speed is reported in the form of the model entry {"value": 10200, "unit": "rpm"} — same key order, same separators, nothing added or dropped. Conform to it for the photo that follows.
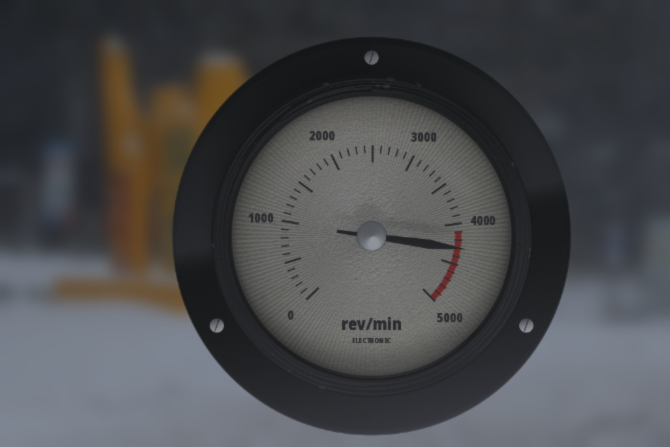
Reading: {"value": 4300, "unit": "rpm"}
